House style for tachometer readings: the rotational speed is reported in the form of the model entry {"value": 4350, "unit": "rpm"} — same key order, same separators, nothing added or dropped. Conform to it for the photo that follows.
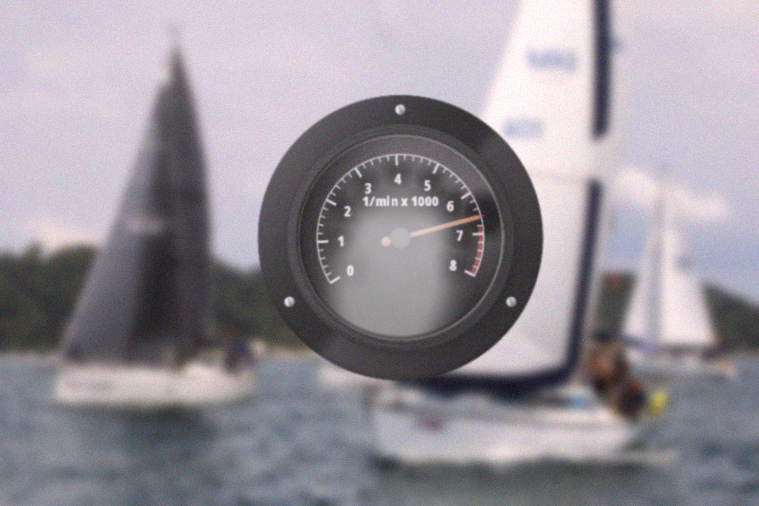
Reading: {"value": 6600, "unit": "rpm"}
